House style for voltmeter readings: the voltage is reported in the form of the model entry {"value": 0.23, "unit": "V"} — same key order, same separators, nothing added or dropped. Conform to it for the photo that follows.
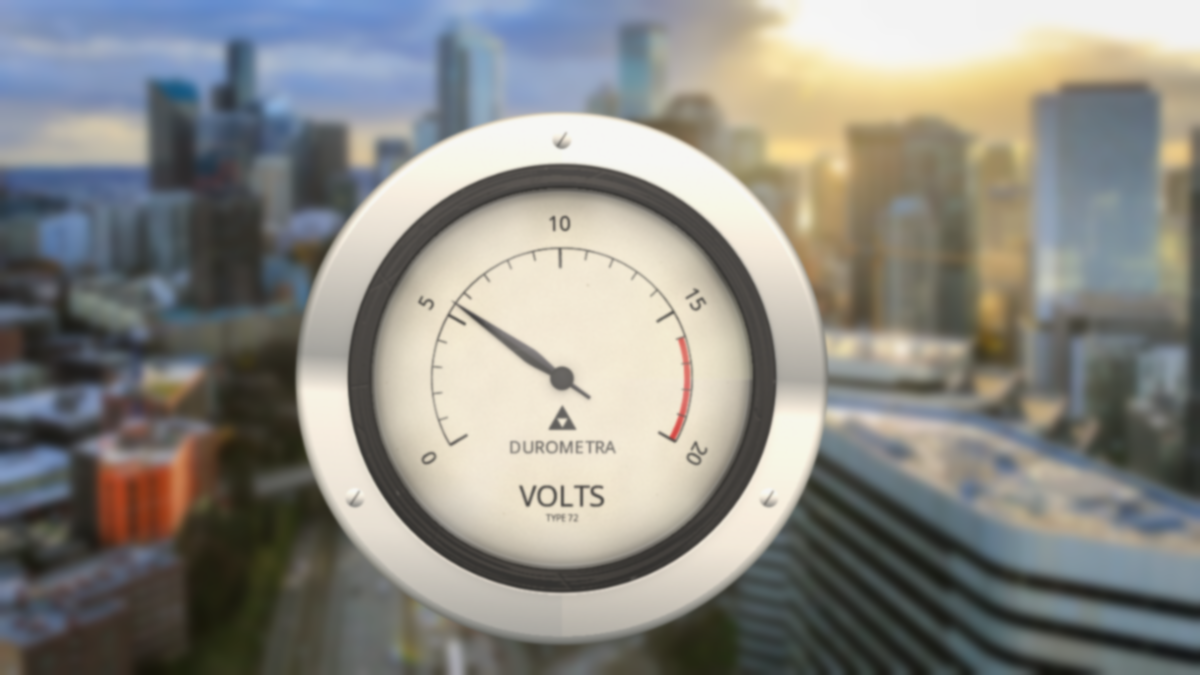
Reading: {"value": 5.5, "unit": "V"}
